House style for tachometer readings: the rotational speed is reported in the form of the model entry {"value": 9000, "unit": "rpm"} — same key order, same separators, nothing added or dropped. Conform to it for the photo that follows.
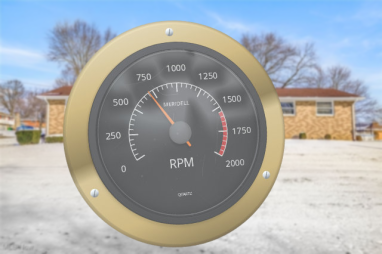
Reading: {"value": 700, "unit": "rpm"}
